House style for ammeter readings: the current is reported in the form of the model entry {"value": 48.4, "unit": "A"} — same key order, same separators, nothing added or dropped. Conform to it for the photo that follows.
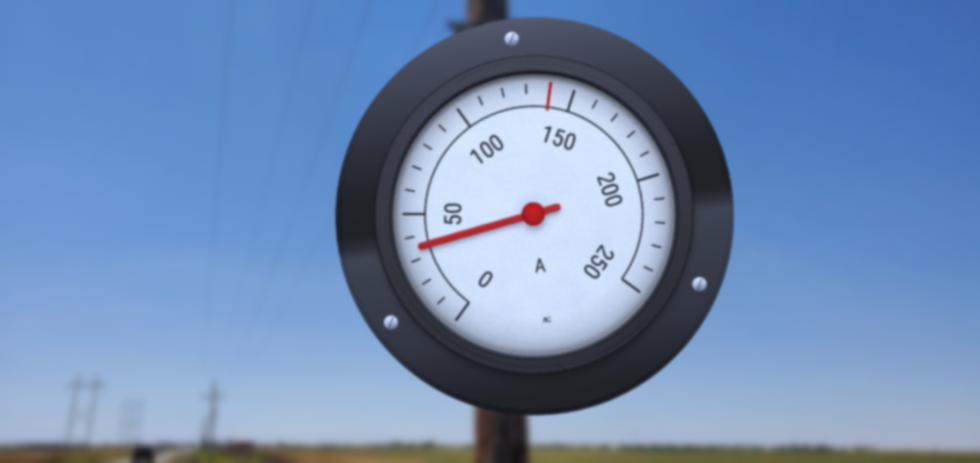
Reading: {"value": 35, "unit": "A"}
